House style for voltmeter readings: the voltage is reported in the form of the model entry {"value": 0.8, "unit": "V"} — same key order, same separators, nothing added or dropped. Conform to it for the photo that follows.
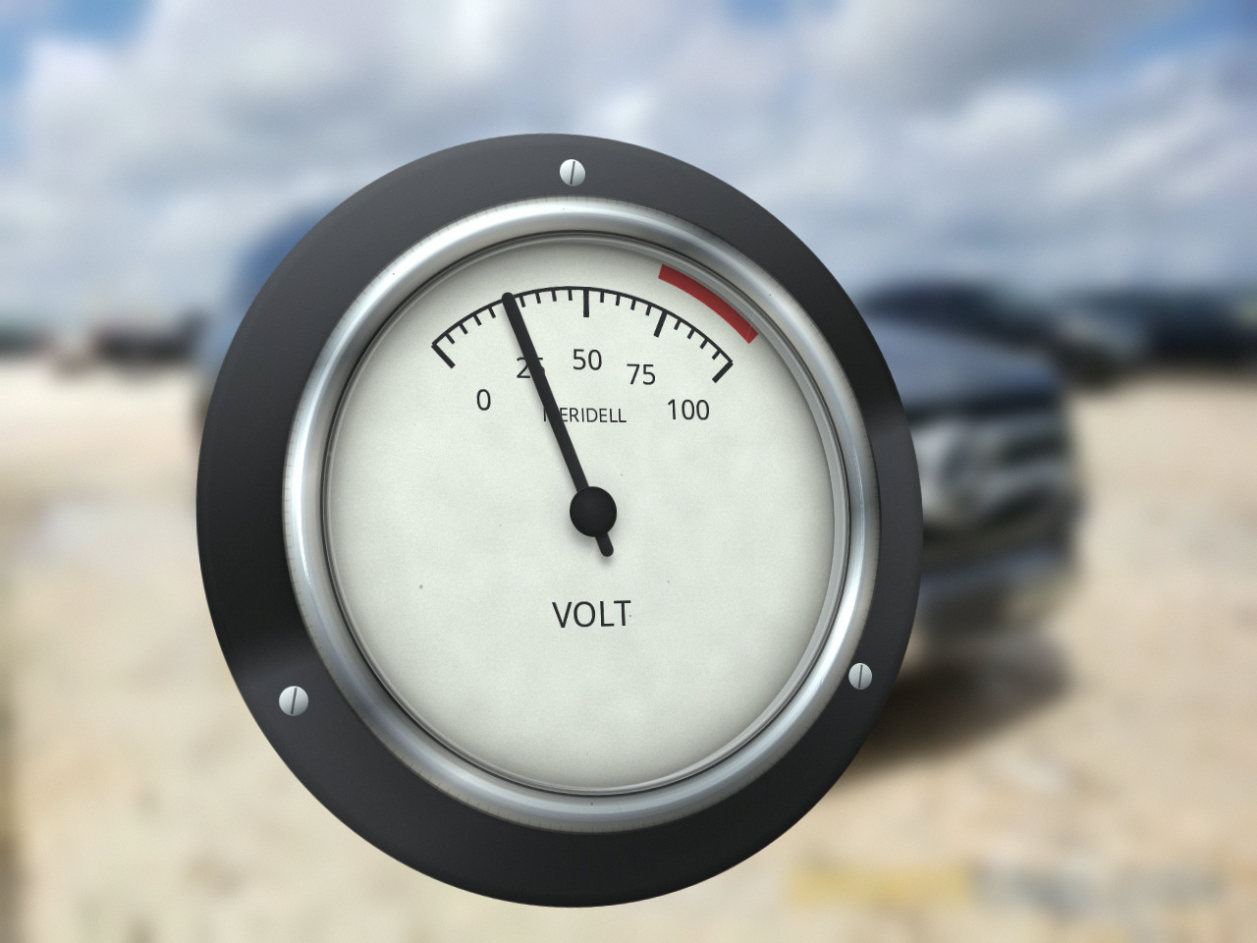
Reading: {"value": 25, "unit": "V"}
